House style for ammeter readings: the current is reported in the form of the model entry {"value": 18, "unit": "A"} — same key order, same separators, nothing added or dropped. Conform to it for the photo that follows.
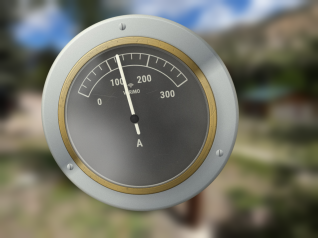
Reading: {"value": 130, "unit": "A"}
